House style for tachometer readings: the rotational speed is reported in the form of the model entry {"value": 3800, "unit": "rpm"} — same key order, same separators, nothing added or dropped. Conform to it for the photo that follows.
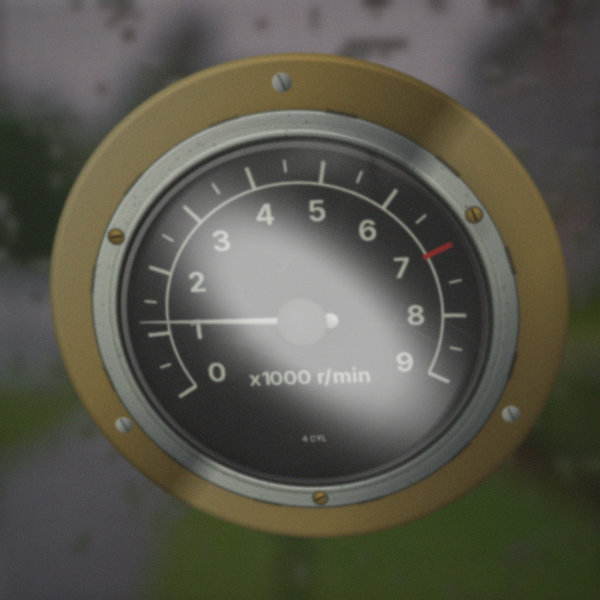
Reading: {"value": 1250, "unit": "rpm"}
